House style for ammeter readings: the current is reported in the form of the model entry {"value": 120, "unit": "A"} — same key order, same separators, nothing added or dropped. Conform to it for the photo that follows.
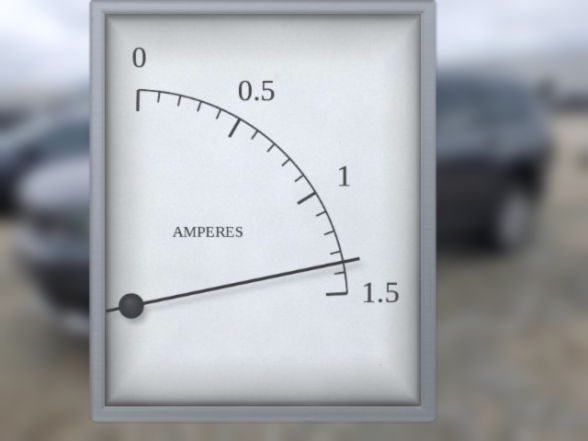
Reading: {"value": 1.35, "unit": "A"}
